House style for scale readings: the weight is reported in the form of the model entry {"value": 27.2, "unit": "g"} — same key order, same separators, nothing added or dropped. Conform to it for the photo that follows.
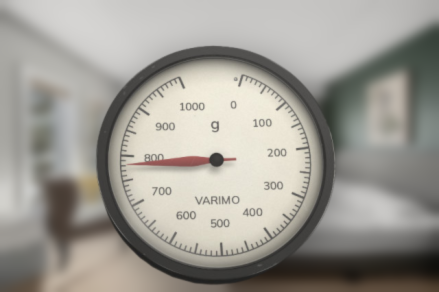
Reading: {"value": 780, "unit": "g"}
